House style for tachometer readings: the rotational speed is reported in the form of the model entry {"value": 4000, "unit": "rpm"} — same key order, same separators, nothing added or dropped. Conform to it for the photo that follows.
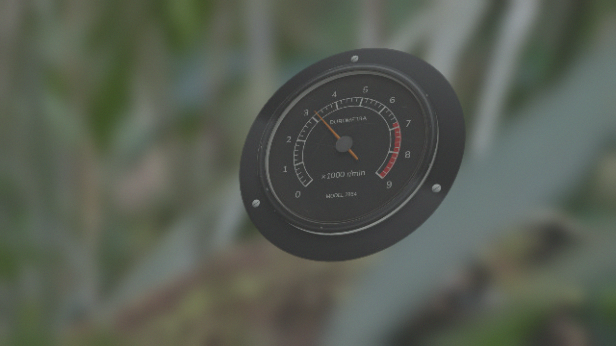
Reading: {"value": 3200, "unit": "rpm"}
